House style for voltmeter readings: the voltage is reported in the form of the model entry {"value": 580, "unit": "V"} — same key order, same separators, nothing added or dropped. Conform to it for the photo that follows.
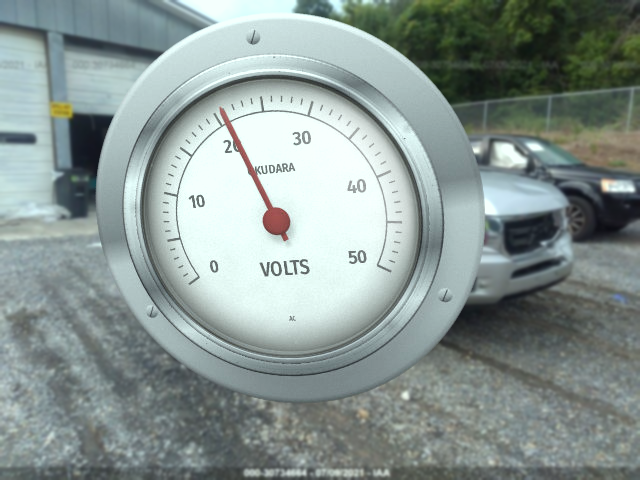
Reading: {"value": 21, "unit": "V"}
